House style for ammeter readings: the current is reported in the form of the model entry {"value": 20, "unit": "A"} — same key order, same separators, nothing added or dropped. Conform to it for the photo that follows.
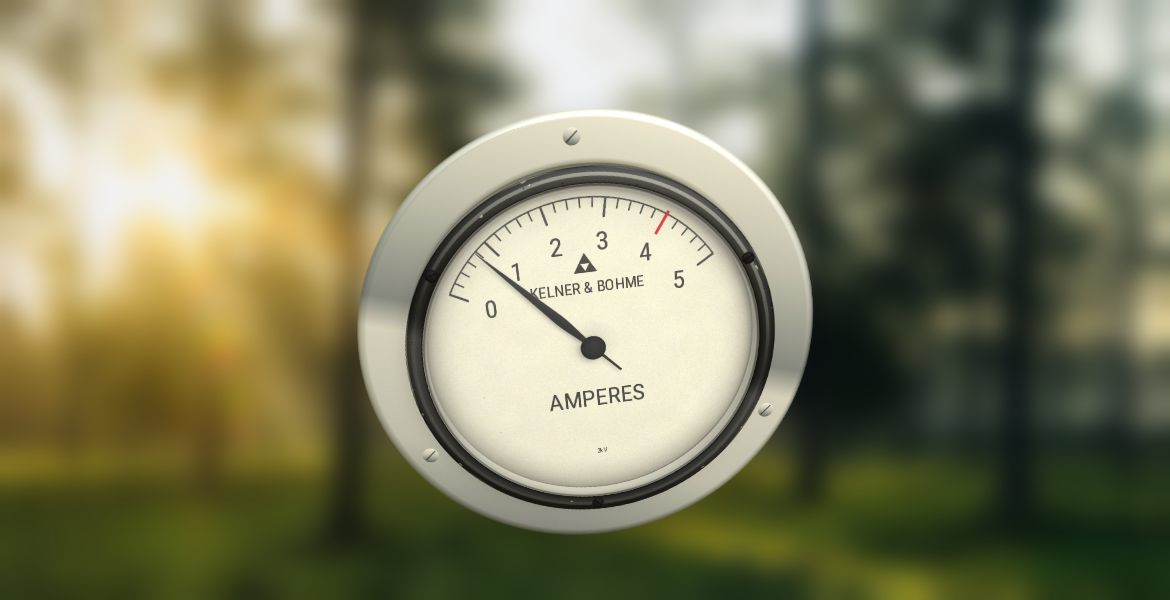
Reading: {"value": 0.8, "unit": "A"}
